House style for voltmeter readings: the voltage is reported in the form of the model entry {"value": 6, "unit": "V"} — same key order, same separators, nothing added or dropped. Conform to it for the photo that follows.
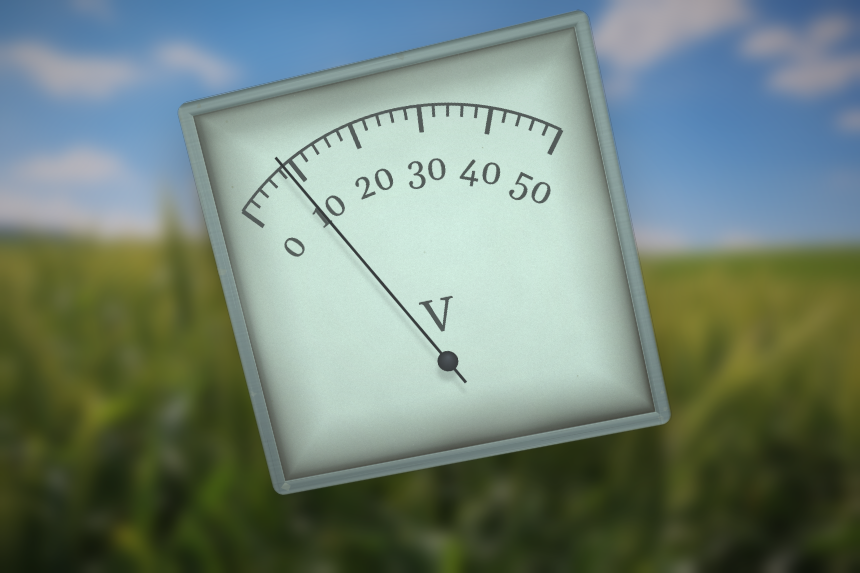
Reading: {"value": 9, "unit": "V"}
